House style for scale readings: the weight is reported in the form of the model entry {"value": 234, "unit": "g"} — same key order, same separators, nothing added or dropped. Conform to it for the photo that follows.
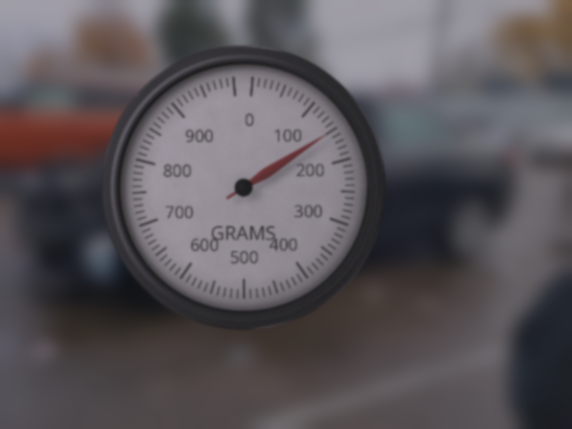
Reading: {"value": 150, "unit": "g"}
